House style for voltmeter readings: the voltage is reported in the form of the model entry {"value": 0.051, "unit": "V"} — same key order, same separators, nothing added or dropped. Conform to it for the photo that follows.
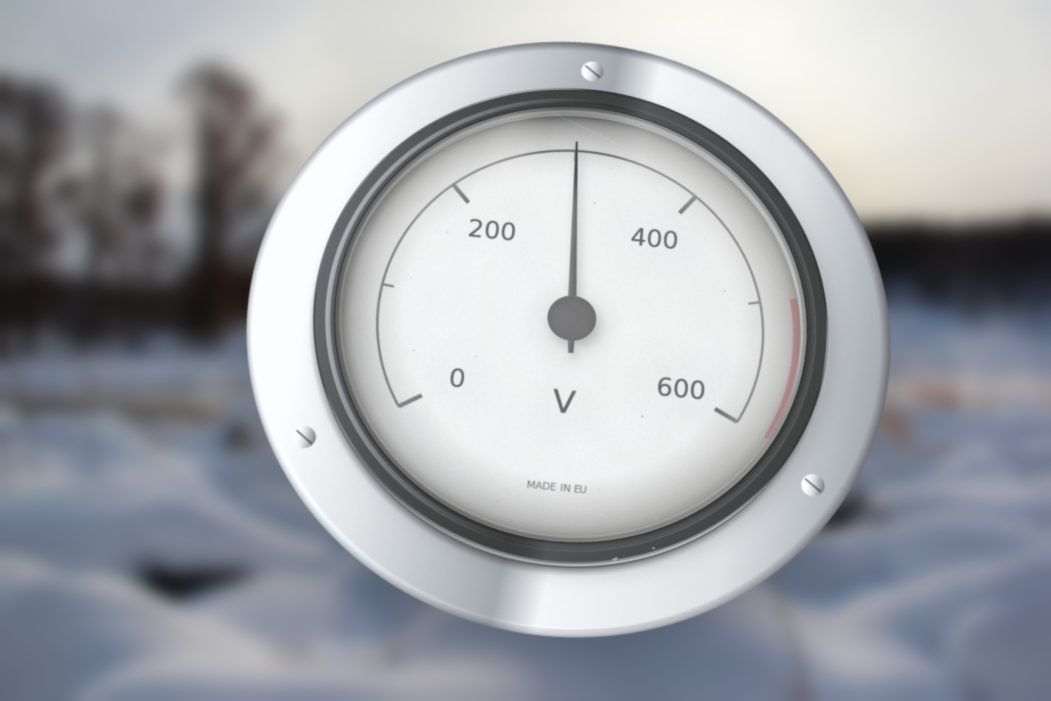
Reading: {"value": 300, "unit": "V"}
